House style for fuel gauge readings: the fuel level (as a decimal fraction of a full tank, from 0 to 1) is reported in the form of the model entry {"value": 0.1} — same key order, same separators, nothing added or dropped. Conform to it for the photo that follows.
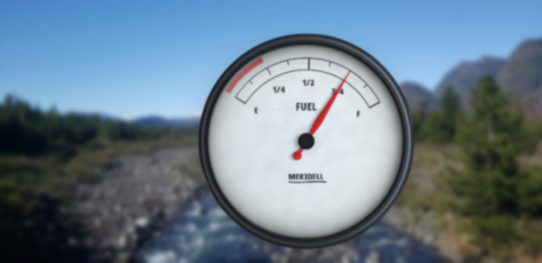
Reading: {"value": 0.75}
